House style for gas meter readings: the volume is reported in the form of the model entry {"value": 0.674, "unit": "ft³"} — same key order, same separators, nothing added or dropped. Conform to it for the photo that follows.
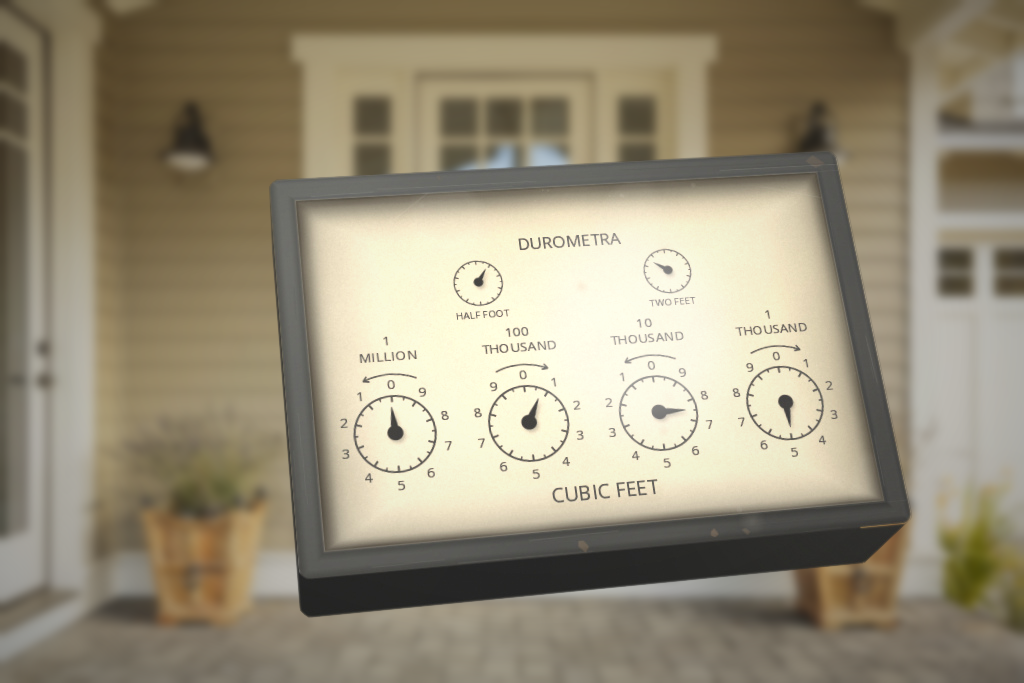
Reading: {"value": 7500, "unit": "ft³"}
